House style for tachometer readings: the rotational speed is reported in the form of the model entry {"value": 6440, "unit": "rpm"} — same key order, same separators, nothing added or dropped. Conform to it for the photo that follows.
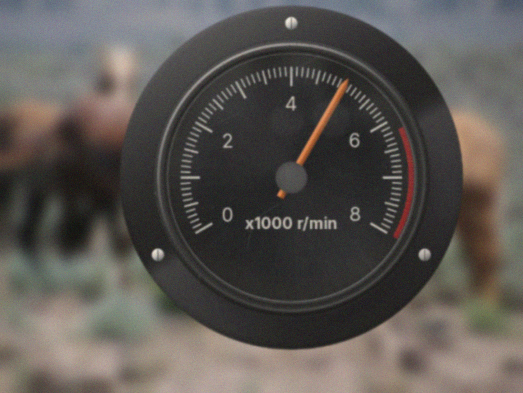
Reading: {"value": 5000, "unit": "rpm"}
